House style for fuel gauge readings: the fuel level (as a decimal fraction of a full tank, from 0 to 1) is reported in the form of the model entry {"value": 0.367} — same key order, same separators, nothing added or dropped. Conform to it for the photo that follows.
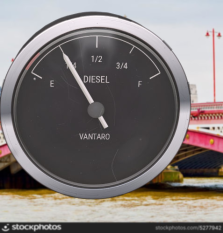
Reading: {"value": 0.25}
